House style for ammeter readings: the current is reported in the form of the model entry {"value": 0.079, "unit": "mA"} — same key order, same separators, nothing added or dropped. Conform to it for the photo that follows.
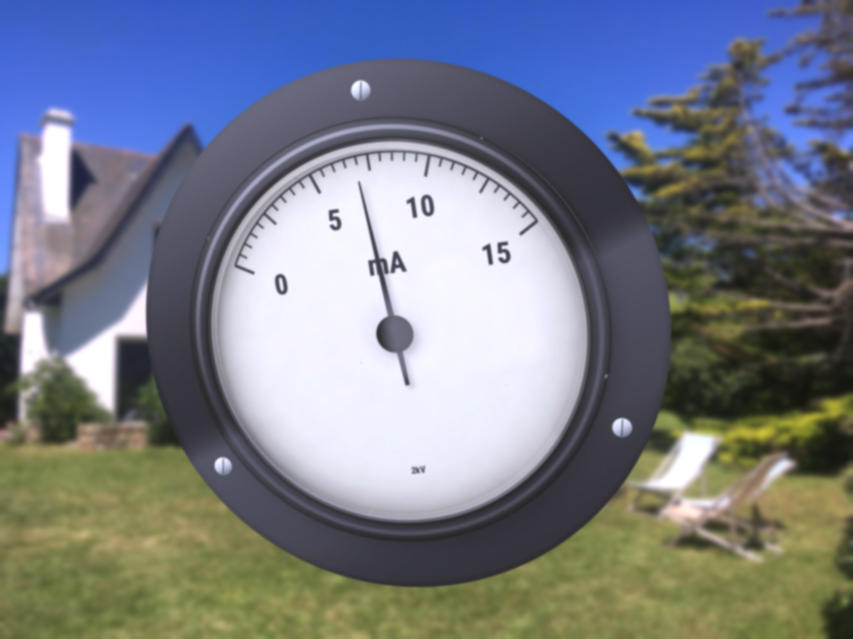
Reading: {"value": 7, "unit": "mA"}
